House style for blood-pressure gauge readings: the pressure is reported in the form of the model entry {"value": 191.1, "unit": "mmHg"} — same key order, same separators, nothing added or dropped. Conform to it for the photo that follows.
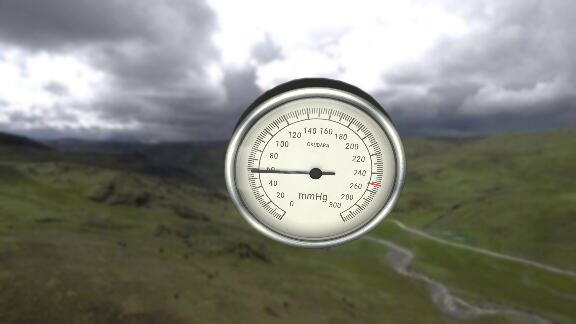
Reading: {"value": 60, "unit": "mmHg"}
